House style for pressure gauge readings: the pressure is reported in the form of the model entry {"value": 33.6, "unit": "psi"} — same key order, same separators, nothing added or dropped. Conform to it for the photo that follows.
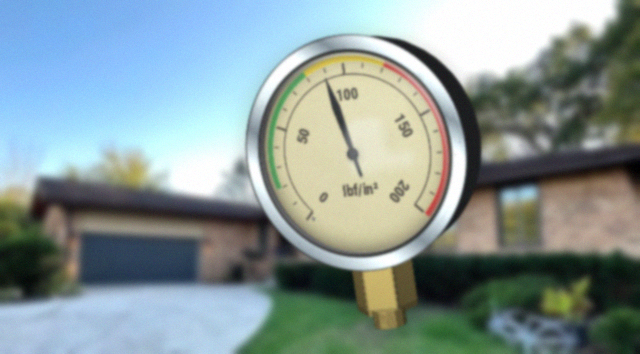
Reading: {"value": 90, "unit": "psi"}
